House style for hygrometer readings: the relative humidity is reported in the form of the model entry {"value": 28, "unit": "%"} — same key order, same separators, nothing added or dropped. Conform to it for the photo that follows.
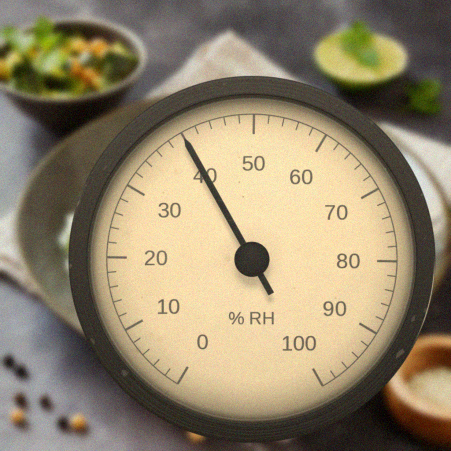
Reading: {"value": 40, "unit": "%"}
